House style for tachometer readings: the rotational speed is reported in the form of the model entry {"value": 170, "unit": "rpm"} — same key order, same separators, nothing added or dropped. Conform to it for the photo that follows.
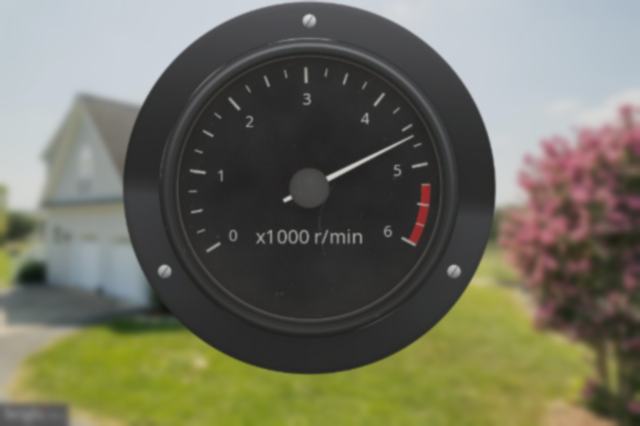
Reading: {"value": 4625, "unit": "rpm"}
